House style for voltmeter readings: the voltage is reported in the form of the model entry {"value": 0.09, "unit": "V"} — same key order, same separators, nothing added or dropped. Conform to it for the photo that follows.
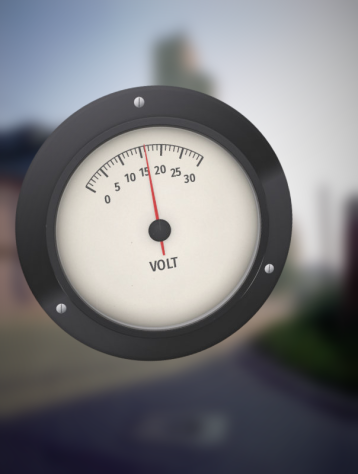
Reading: {"value": 16, "unit": "V"}
